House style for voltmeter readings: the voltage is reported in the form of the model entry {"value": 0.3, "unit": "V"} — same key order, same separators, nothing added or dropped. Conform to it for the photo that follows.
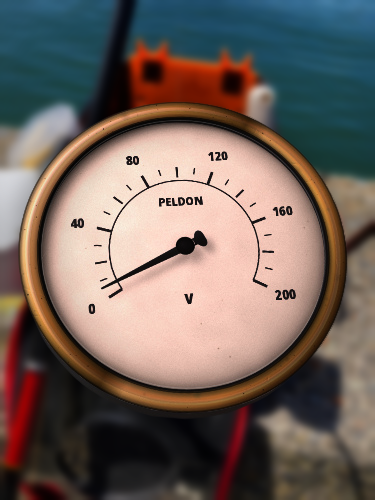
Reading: {"value": 5, "unit": "V"}
